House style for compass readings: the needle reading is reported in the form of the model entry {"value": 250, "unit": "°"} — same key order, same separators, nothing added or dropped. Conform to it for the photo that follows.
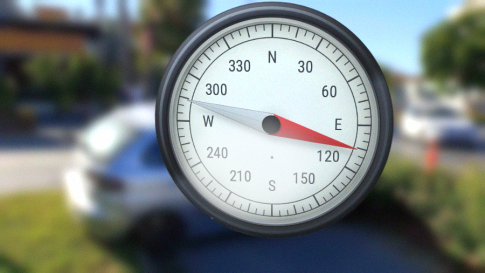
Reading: {"value": 105, "unit": "°"}
